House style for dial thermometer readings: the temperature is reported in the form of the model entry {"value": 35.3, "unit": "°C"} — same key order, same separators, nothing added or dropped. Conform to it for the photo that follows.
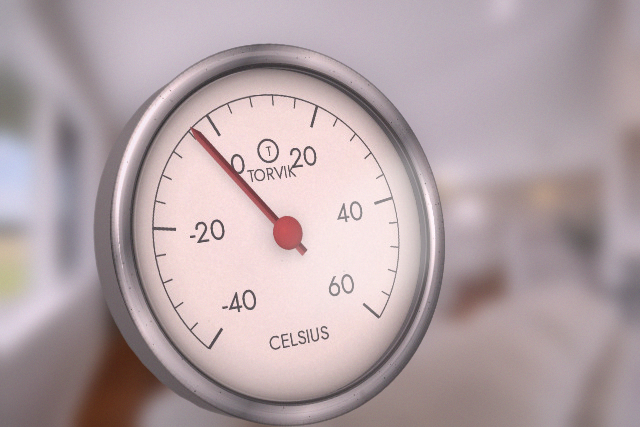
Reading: {"value": -4, "unit": "°C"}
